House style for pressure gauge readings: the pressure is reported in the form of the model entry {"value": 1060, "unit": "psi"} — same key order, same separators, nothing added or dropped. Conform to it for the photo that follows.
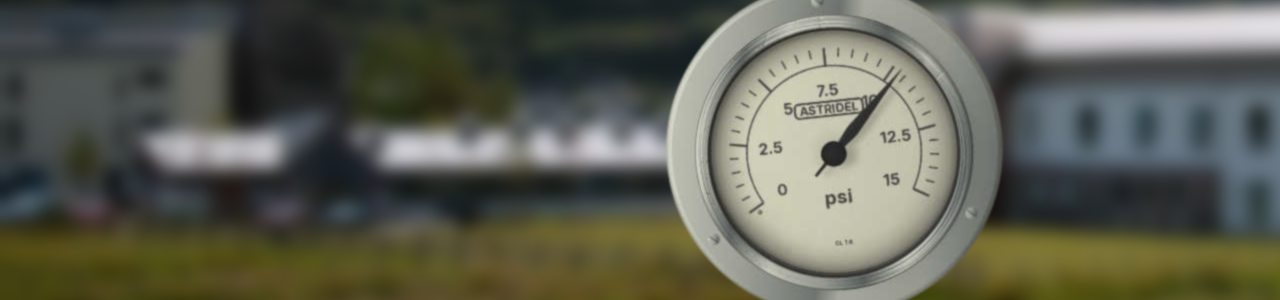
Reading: {"value": 10.25, "unit": "psi"}
